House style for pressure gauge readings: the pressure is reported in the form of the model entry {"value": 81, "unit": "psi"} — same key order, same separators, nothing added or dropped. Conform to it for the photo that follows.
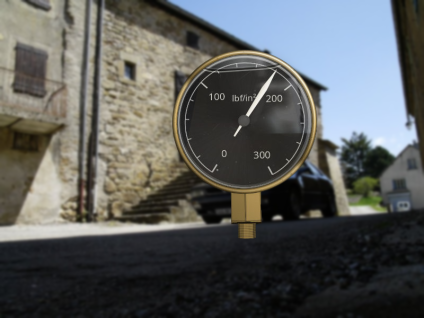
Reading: {"value": 180, "unit": "psi"}
